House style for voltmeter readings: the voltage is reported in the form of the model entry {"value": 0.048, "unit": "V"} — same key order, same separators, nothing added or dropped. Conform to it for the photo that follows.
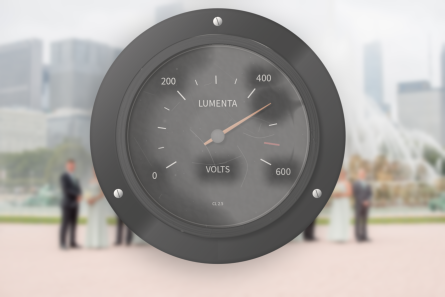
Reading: {"value": 450, "unit": "V"}
